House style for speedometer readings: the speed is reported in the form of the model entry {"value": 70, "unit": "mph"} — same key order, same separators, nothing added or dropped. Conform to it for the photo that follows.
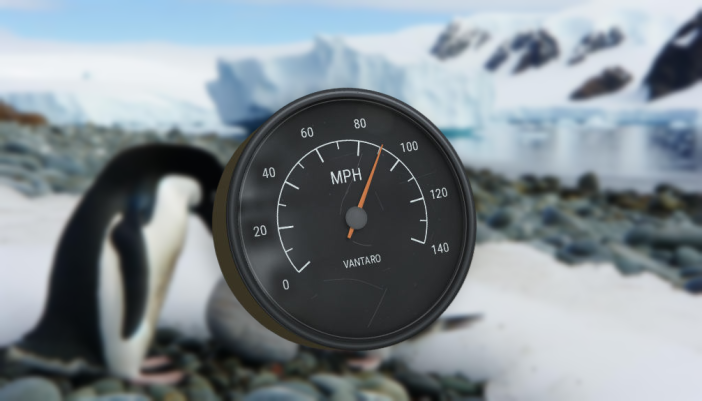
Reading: {"value": 90, "unit": "mph"}
